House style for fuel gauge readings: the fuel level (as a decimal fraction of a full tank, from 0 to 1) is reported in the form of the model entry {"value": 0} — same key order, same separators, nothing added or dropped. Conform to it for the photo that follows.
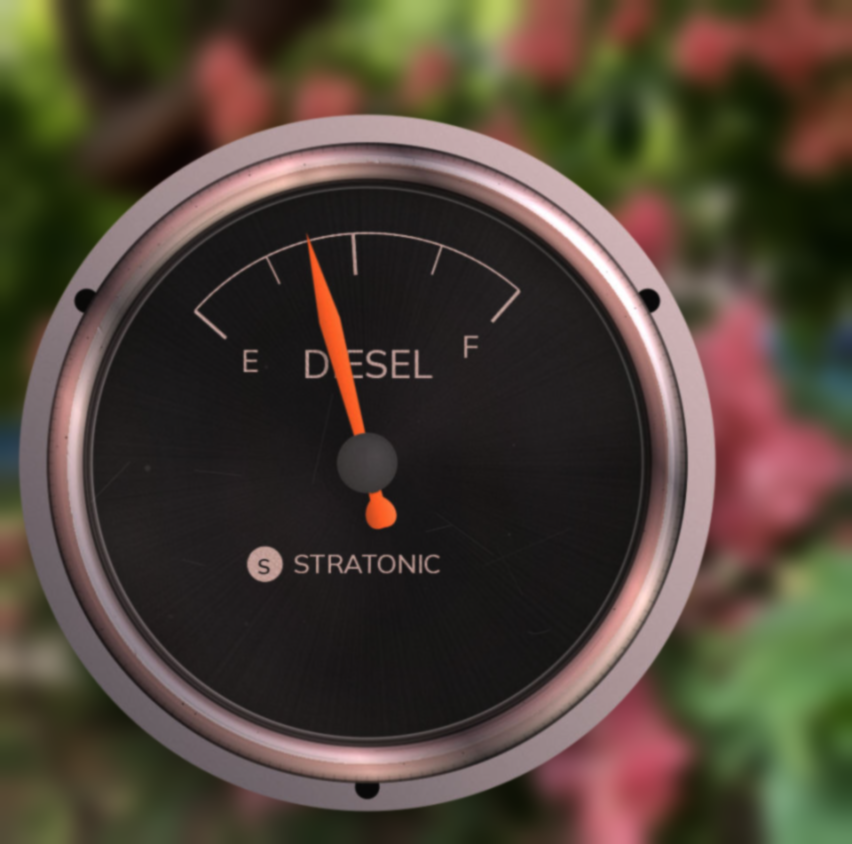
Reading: {"value": 0.375}
